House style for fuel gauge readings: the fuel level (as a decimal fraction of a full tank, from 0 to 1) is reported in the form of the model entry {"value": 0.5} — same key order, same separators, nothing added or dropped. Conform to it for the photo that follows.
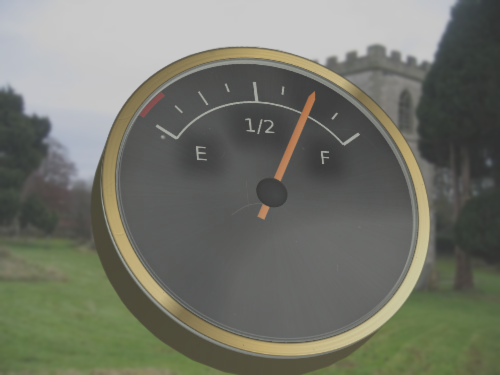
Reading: {"value": 0.75}
